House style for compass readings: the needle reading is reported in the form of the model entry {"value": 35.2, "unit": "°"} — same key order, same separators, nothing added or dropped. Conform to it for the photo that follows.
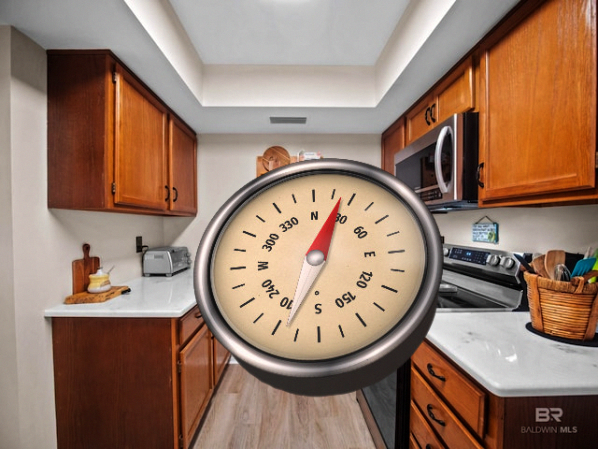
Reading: {"value": 22.5, "unit": "°"}
